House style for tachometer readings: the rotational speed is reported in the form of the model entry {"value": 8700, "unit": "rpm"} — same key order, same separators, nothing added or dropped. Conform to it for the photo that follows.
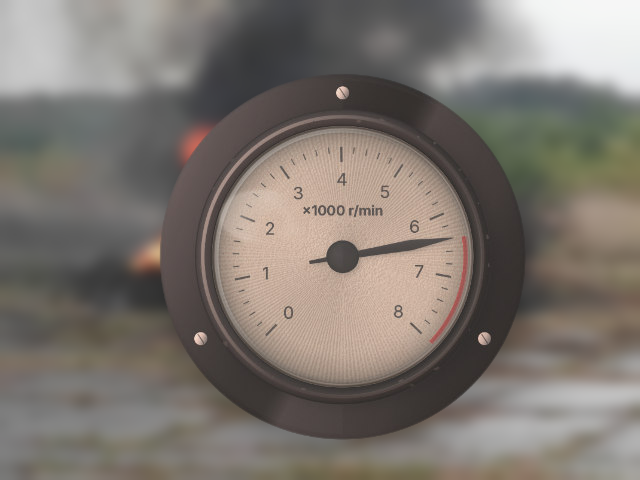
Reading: {"value": 6400, "unit": "rpm"}
